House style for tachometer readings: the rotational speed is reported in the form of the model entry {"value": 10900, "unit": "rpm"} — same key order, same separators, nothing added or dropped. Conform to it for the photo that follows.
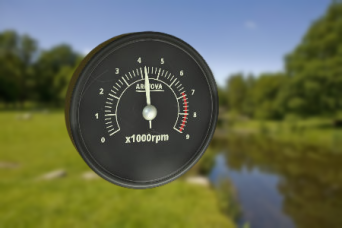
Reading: {"value": 4200, "unit": "rpm"}
